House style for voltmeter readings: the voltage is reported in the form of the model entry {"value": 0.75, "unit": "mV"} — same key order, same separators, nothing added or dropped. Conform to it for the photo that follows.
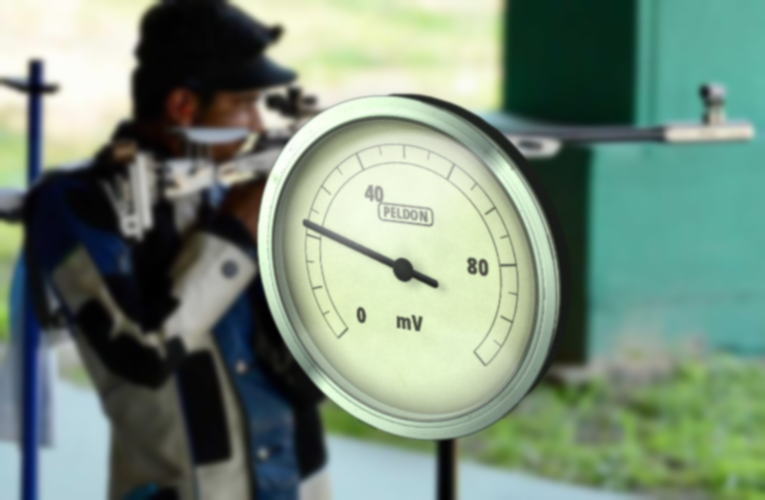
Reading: {"value": 22.5, "unit": "mV"}
